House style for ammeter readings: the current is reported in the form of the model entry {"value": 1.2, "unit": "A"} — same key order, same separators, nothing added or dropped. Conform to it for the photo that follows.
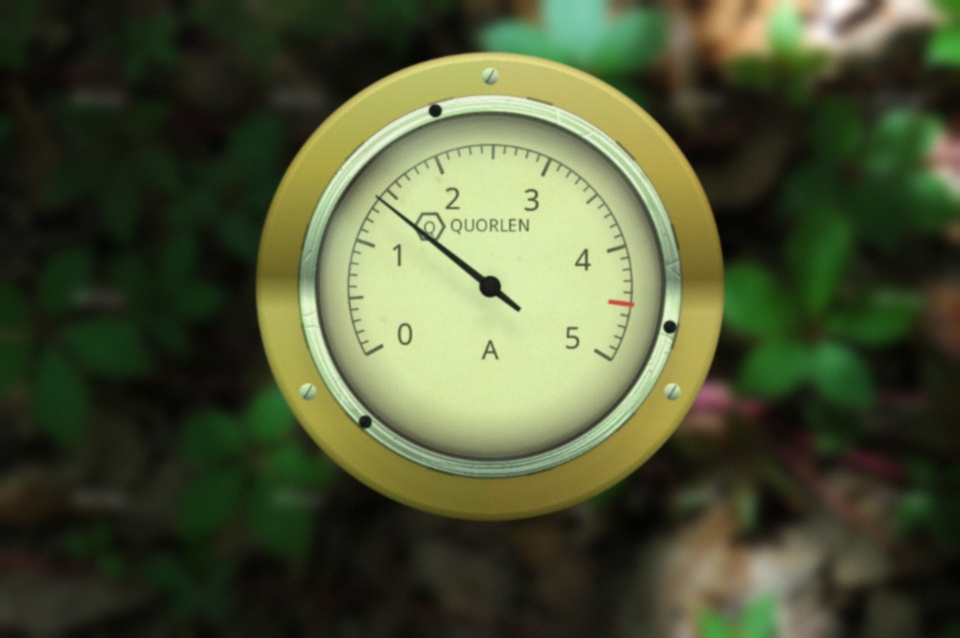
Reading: {"value": 1.4, "unit": "A"}
